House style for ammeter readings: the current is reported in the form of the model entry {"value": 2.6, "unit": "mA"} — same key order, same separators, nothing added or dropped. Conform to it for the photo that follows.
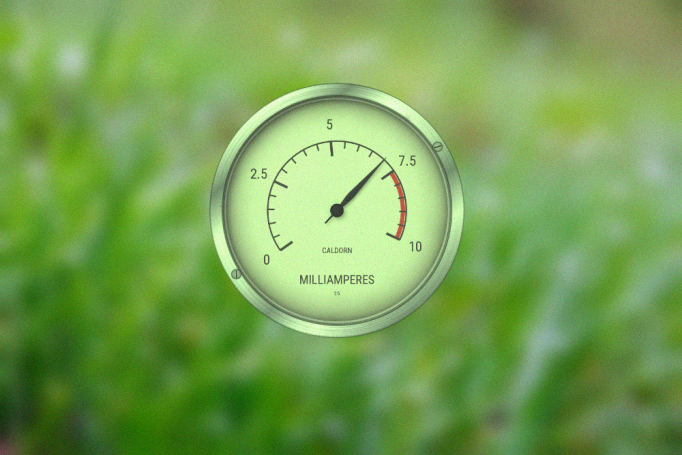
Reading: {"value": 7, "unit": "mA"}
